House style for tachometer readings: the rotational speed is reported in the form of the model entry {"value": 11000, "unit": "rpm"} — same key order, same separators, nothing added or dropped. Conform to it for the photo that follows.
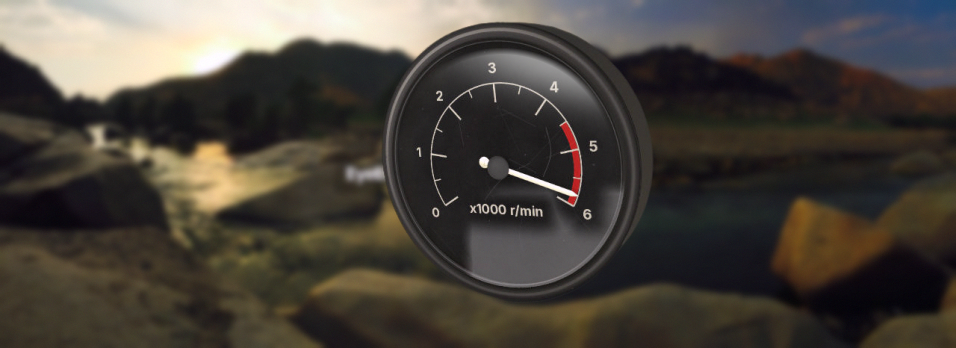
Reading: {"value": 5750, "unit": "rpm"}
